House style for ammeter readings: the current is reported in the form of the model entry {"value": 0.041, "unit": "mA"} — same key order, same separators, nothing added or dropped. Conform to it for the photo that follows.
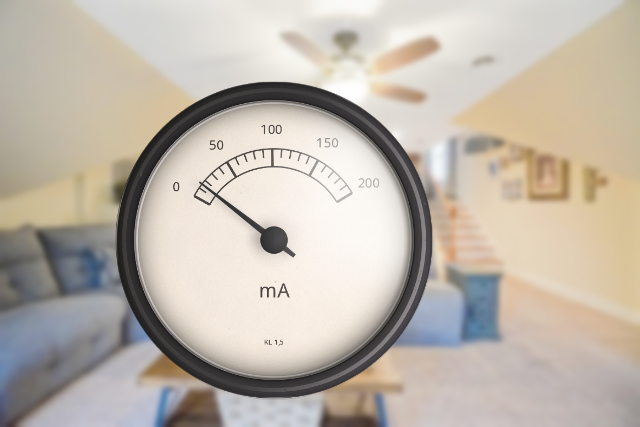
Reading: {"value": 15, "unit": "mA"}
